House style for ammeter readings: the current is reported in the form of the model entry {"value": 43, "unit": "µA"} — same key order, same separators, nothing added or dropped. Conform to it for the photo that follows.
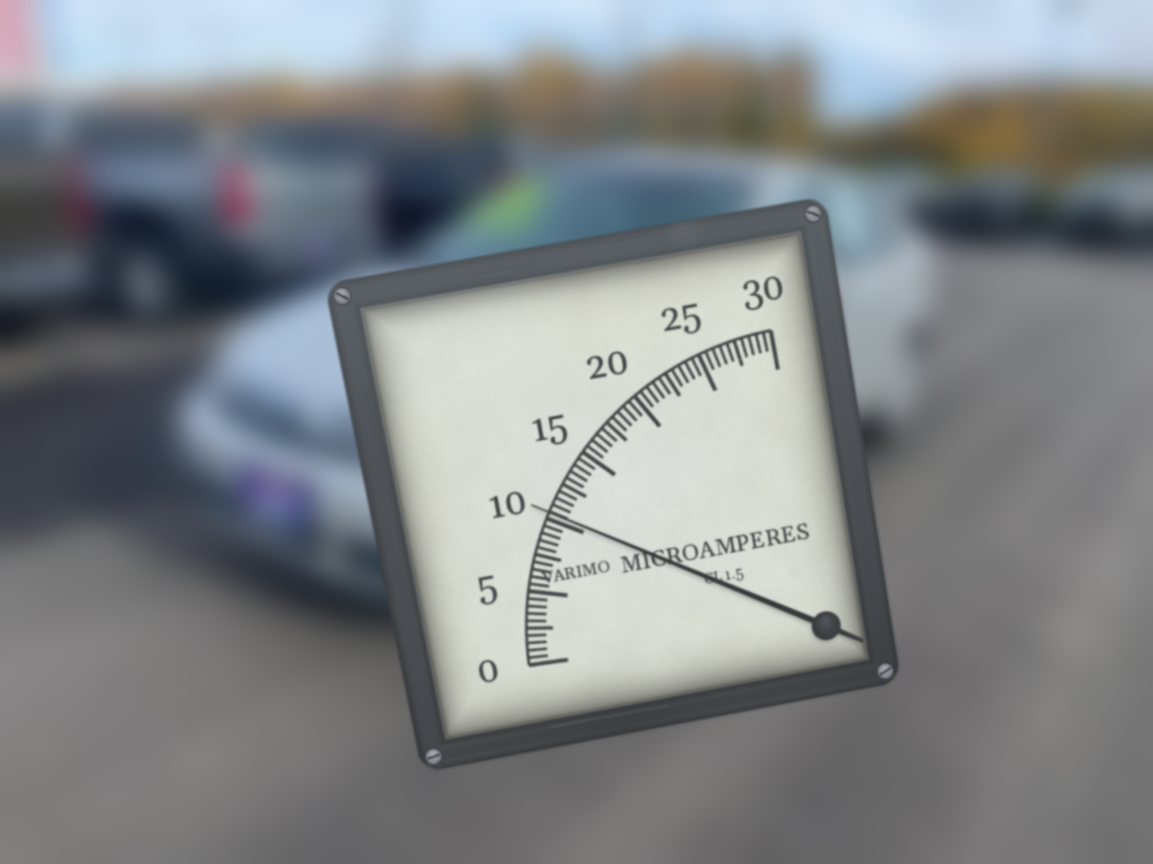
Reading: {"value": 10.5, "unit": "µA"}
